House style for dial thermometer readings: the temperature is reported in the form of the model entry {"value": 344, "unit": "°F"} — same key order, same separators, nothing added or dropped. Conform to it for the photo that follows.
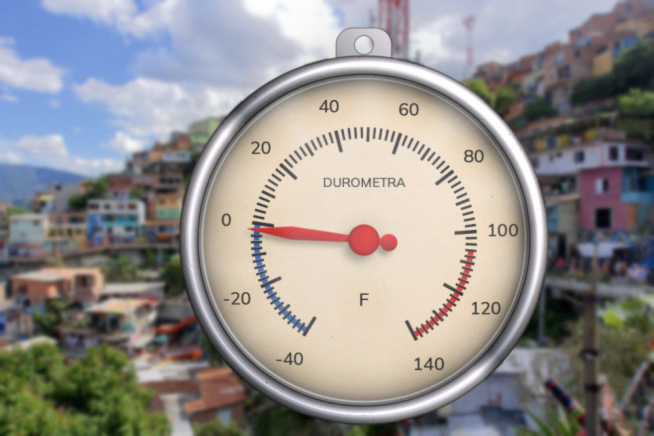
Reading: {"value": -2, "unit": "°F"}
